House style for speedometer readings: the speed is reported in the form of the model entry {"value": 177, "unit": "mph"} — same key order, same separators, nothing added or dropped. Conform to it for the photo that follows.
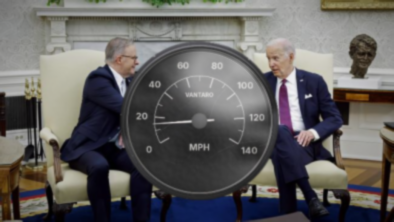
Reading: {"value": 15, "unit": "mph"}
